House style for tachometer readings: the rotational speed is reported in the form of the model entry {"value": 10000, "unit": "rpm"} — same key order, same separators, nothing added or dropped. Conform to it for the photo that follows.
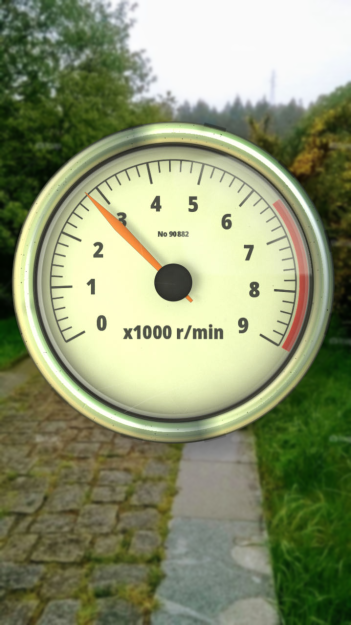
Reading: {"value": 2800, "unit": "rpm"}
